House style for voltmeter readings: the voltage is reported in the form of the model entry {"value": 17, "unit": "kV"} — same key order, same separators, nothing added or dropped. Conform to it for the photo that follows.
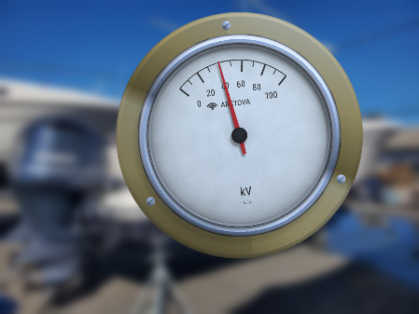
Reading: {"value": 40, "unit": "kV"}
